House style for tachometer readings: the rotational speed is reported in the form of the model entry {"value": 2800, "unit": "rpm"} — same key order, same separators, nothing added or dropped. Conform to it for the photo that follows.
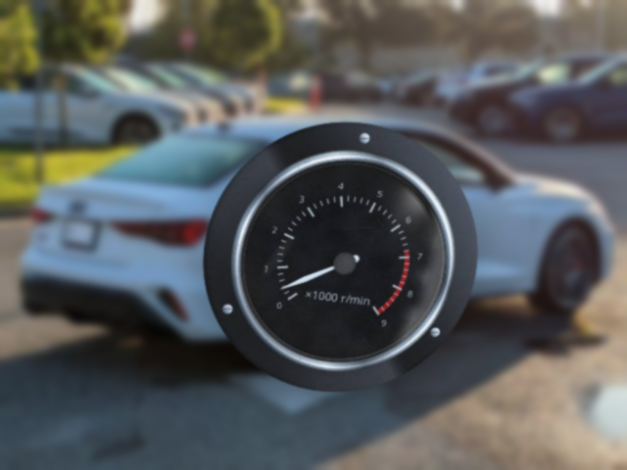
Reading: {"value": 400, "unit": "rpm"}
